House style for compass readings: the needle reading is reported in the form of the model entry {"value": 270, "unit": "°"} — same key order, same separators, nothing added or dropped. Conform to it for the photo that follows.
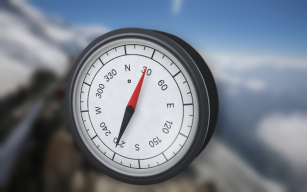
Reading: {"value": 30, "unit": "°"}
